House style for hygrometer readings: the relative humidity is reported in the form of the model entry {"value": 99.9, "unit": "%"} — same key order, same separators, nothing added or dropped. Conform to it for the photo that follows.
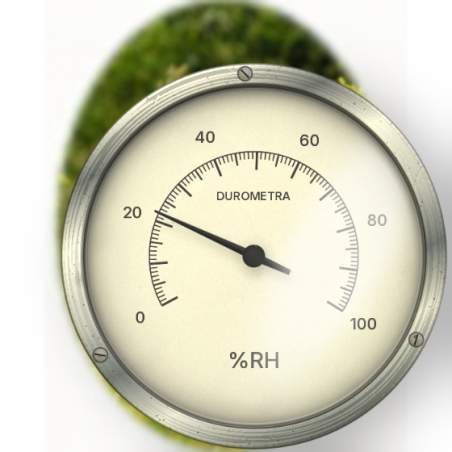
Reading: {"value": 22, "unit": "%"}
